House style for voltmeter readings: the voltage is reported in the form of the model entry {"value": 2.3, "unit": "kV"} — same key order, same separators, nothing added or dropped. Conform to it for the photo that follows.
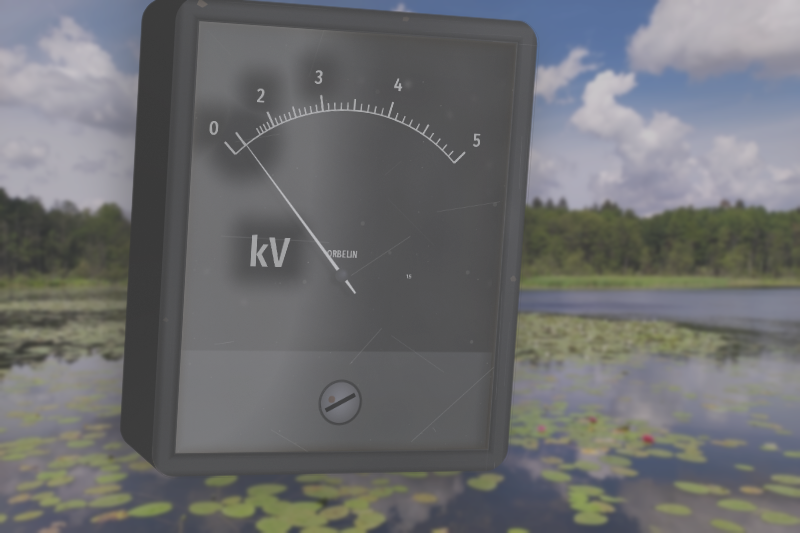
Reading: {"value": 1, "unit": "kV"}
